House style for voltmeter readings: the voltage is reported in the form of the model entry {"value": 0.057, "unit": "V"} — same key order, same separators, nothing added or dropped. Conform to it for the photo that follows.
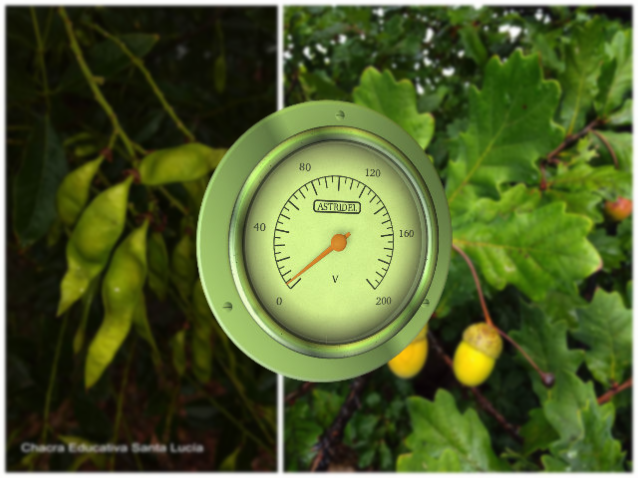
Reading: {"value": 5, "unit": "V"}
